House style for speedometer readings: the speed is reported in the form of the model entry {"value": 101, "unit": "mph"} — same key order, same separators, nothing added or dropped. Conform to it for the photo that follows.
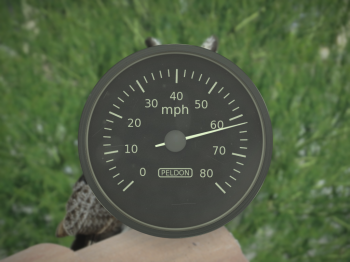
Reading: {"value": 62, "unit": "mph"}
